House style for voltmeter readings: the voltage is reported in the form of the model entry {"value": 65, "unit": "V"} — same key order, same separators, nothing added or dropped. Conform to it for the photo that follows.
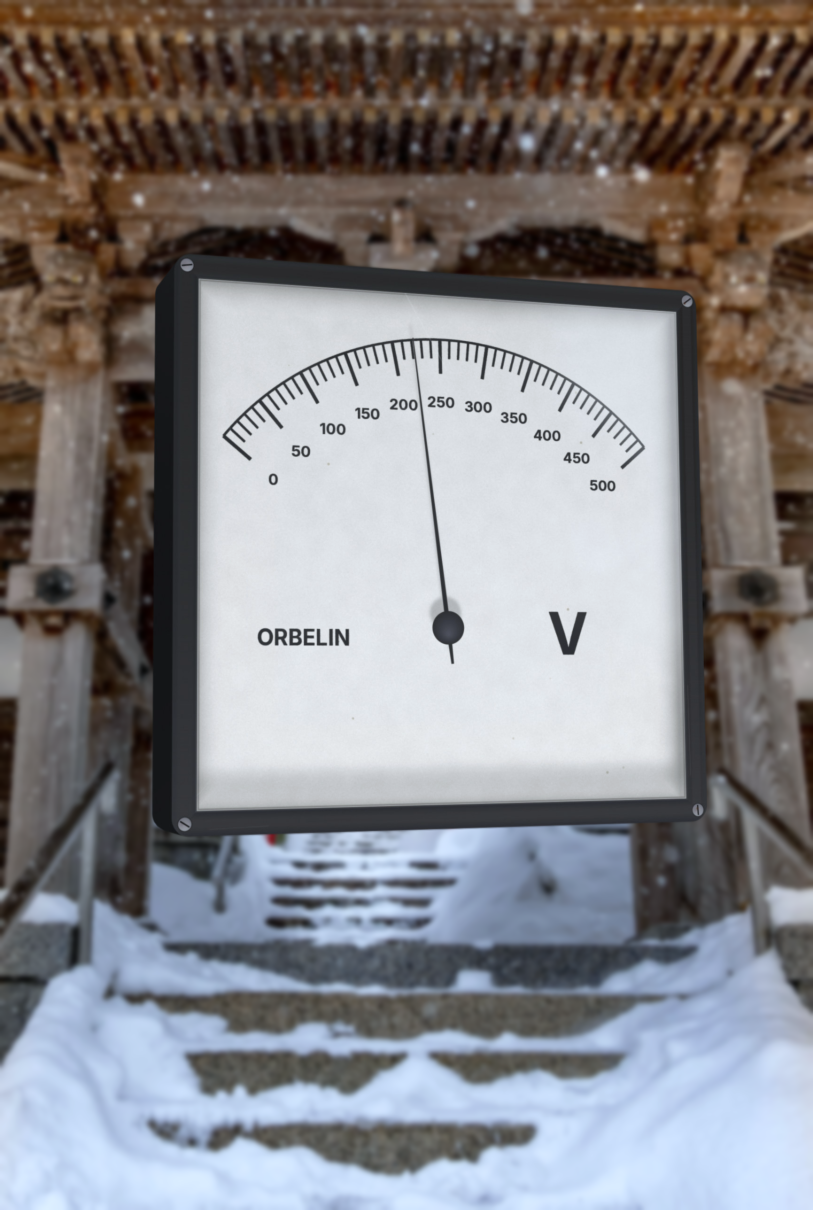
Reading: {"value": 220, "unit": "V"}
